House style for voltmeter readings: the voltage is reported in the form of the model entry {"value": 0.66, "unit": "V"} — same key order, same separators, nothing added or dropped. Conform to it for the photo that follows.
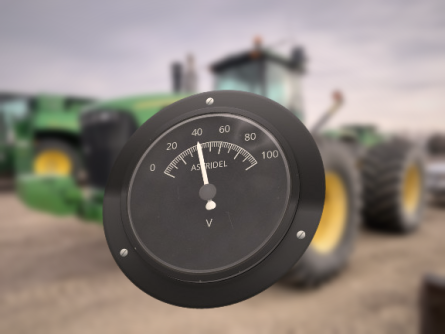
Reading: {"value": 40, "unit": "V"}
